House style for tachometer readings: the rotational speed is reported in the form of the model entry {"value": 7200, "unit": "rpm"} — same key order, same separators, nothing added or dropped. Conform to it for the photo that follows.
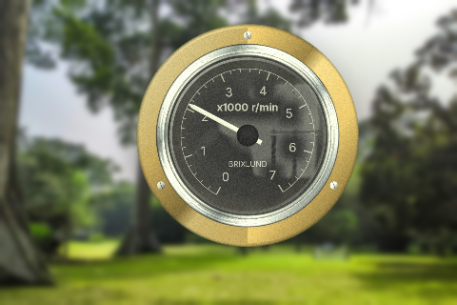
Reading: {"value": 2100, "unit": "rpm"}
